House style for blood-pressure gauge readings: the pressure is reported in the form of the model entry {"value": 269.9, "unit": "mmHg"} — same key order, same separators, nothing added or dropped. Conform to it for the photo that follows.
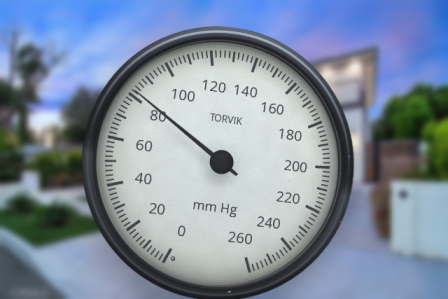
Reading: {"value": 82, "unit": "mmHg"}
